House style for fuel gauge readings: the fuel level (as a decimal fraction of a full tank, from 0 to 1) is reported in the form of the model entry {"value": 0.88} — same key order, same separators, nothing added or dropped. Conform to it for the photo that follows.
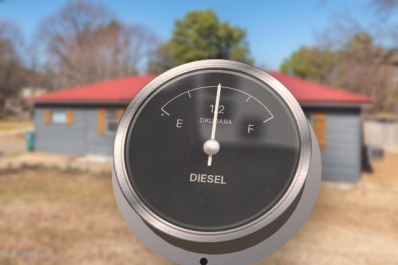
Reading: {"value": 0.5}
